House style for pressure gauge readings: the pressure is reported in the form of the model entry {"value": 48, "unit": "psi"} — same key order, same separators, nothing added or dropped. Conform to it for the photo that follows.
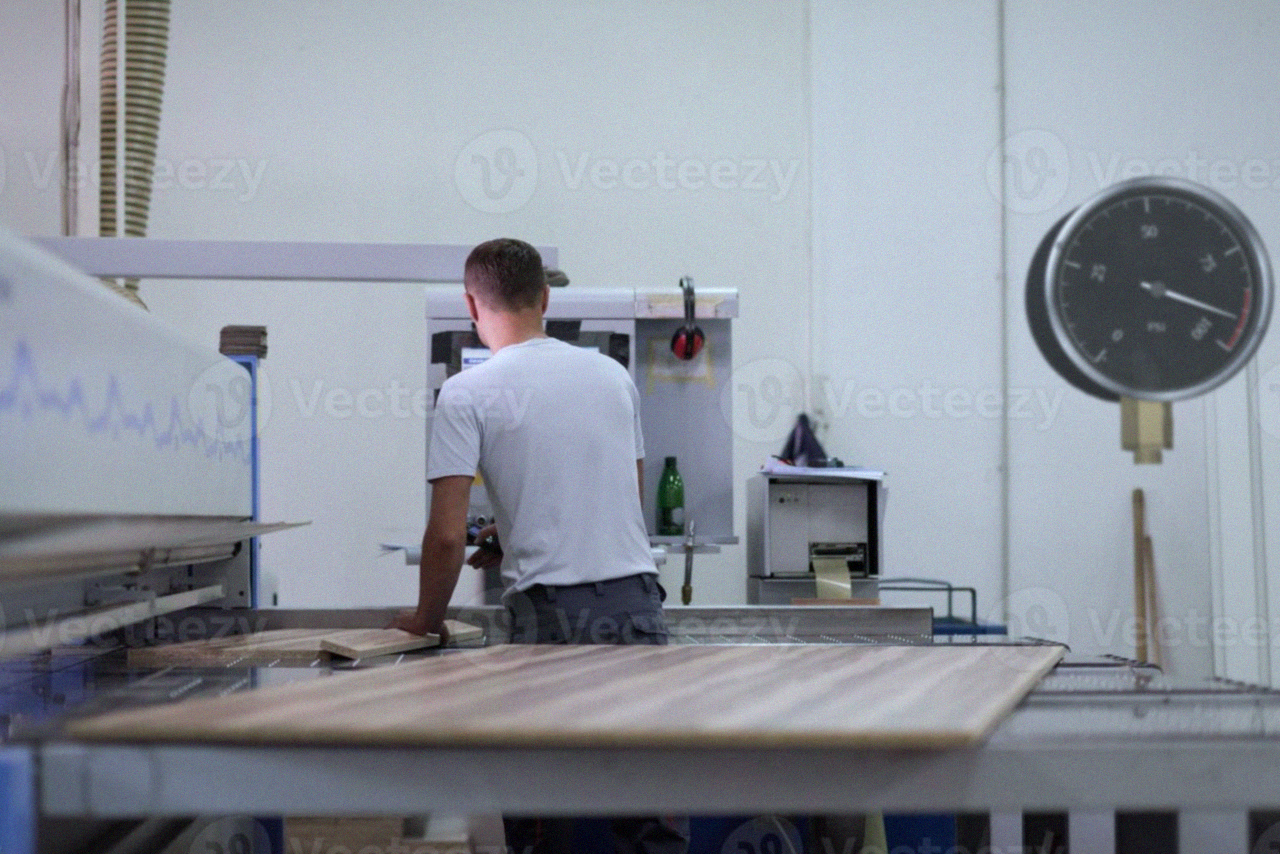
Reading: {"value": 92.5, "unit": "psi"}
